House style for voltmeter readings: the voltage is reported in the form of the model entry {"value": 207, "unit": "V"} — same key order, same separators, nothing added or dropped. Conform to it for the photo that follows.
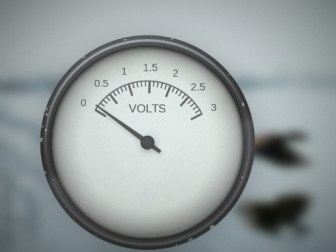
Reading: {"value": 0.1, "unit": "V"}
